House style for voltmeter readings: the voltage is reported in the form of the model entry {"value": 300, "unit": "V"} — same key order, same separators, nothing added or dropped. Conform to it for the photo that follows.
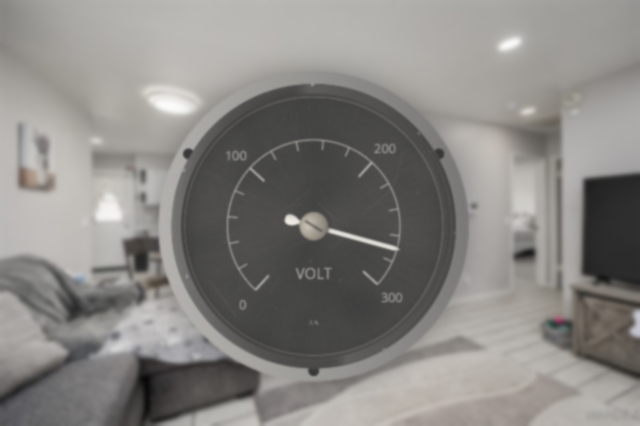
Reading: {"value": 270, "unit": "V"}
